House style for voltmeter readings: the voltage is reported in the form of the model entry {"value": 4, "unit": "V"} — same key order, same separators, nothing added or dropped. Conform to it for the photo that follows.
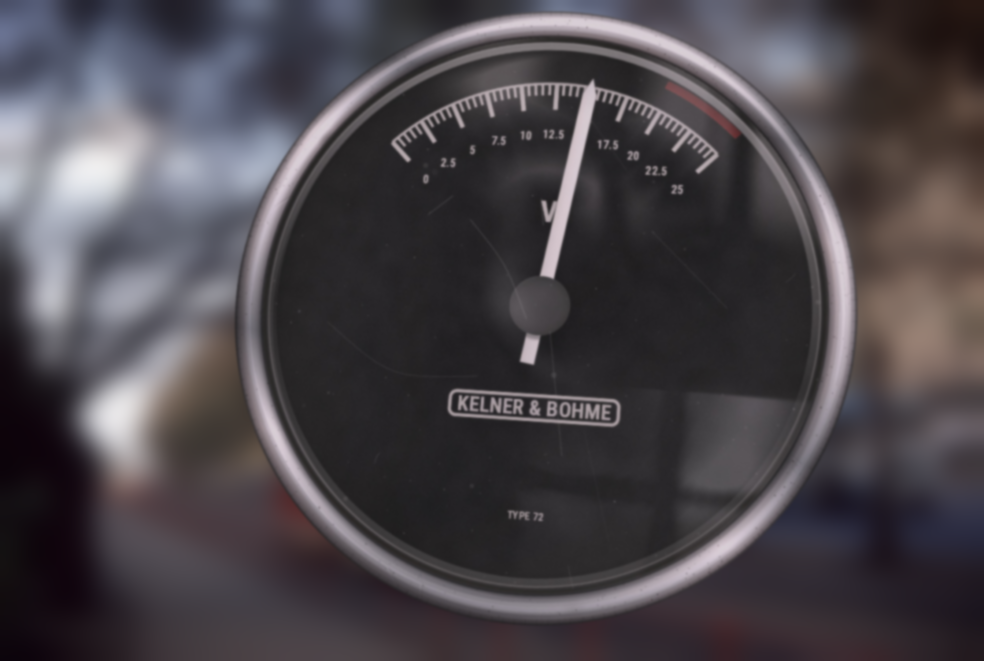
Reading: {"value": 15, "unit": "V"}
